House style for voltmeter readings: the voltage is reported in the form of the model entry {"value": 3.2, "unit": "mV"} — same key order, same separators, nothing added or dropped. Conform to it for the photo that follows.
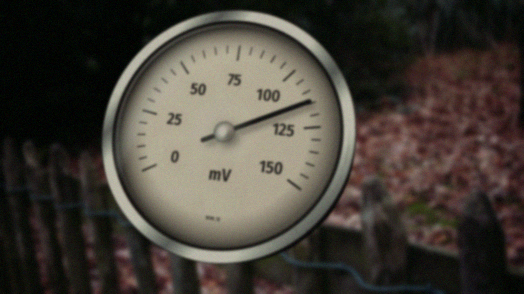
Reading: {"value": 115, "unit": "mV"}
